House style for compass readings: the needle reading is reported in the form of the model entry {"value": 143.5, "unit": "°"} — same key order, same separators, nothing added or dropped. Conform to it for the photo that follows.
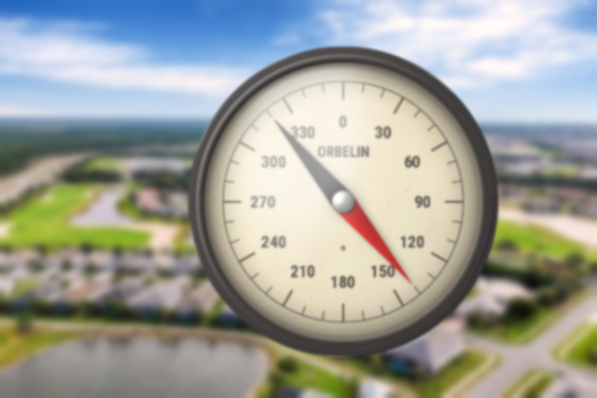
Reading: {"value": 140, "unit": "°"}
